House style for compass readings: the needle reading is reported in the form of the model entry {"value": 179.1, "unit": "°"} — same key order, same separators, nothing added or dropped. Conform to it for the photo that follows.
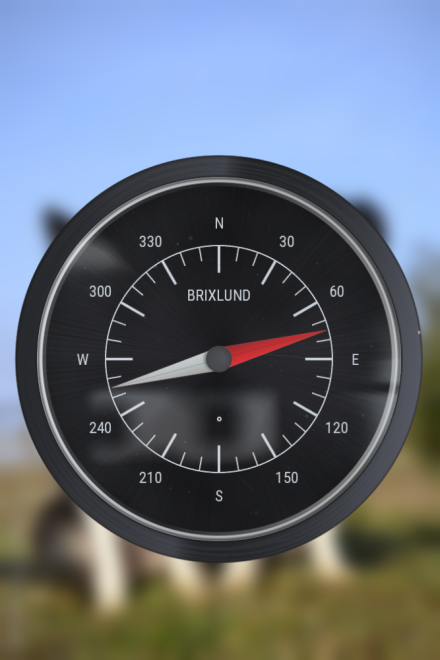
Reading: {"value": 75, "unit": "°"}
